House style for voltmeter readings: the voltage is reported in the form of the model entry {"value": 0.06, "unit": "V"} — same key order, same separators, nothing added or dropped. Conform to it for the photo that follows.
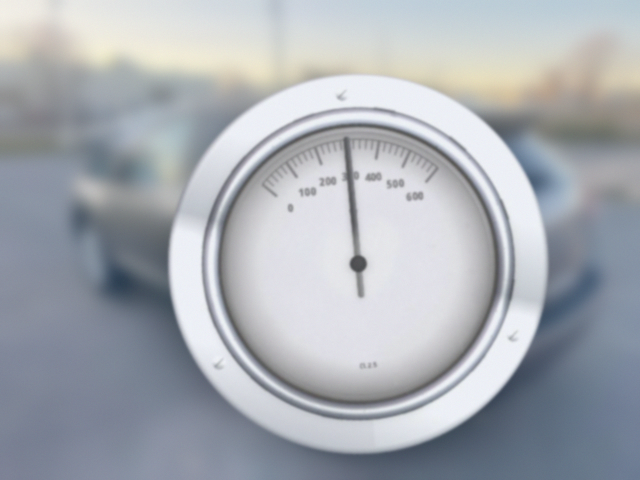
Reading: {"value": 300, "unit": "V"}
